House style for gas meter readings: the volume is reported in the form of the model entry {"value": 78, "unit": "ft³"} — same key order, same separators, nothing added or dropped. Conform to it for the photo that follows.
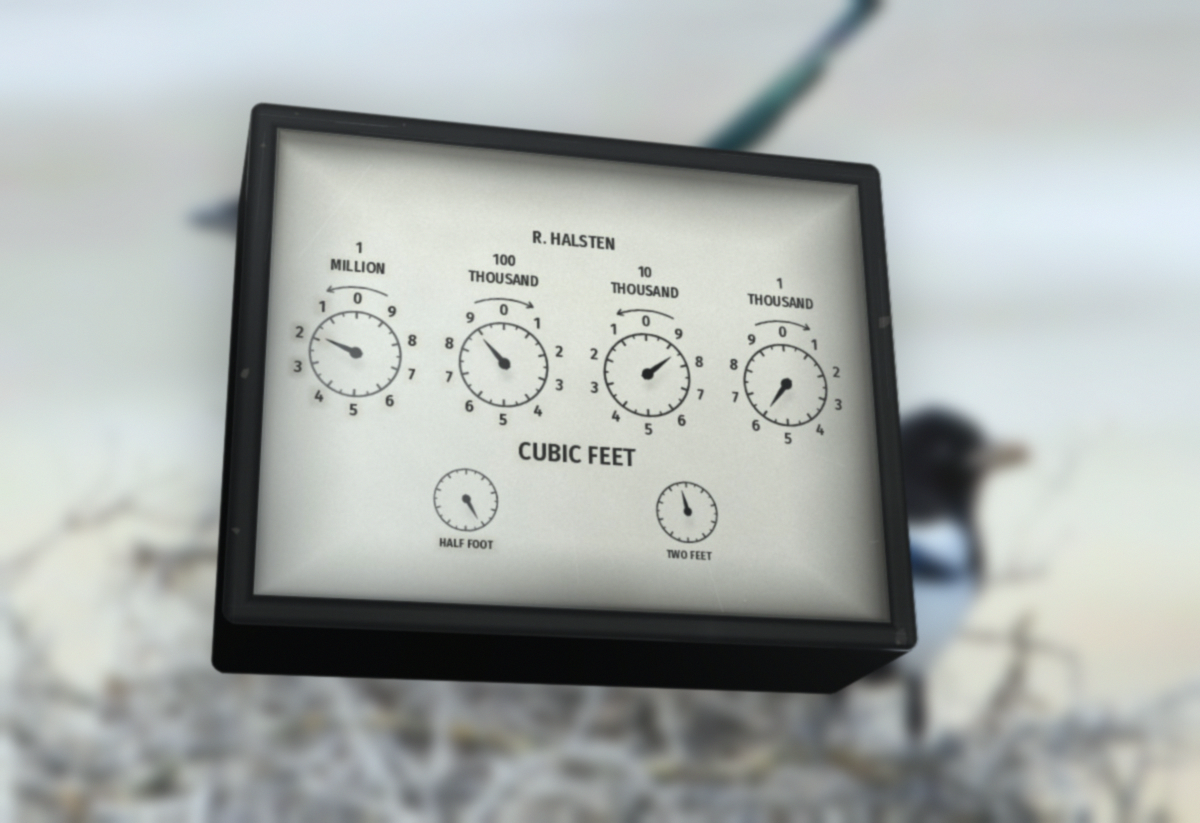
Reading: {"value": 188600, "unit": "ft³"}
